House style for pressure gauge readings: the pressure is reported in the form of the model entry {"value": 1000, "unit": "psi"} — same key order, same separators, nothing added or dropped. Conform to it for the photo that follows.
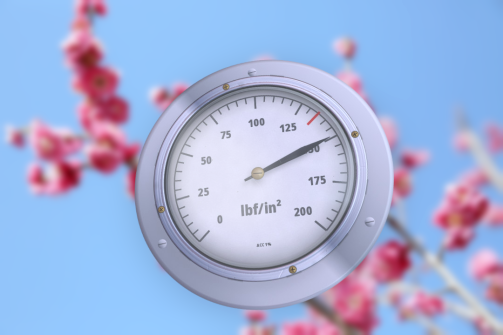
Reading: {"value": 150, "unit": "psi"}
